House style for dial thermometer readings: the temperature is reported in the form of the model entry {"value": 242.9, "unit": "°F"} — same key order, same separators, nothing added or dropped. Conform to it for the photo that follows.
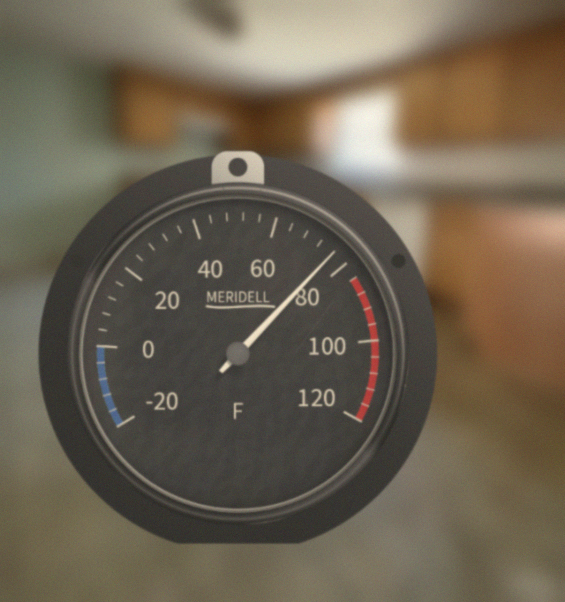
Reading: {"value": 76, "unit": "°F"}
